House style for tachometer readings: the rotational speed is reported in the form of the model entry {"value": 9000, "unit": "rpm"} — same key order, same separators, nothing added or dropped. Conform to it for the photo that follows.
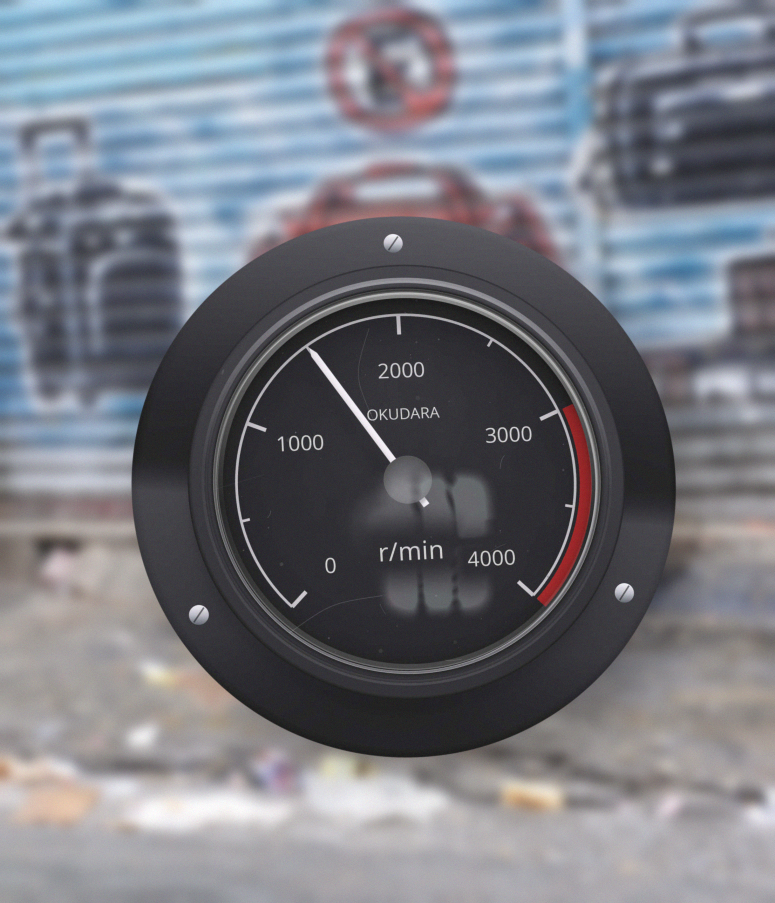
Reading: {"value": 1500, "unit": "rpm"}
